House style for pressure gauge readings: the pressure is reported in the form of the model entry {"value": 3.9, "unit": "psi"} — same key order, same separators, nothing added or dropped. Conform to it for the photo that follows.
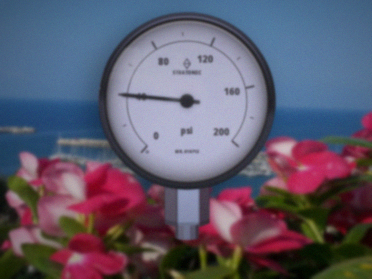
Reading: {"value": 40, "unit": "psi"}
